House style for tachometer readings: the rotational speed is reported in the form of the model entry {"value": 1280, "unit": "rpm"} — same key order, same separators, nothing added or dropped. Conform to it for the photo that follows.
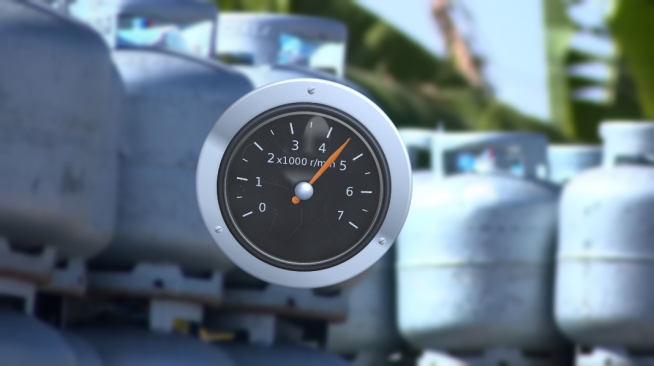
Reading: {"value": 4500, "unit": "rpm"}
